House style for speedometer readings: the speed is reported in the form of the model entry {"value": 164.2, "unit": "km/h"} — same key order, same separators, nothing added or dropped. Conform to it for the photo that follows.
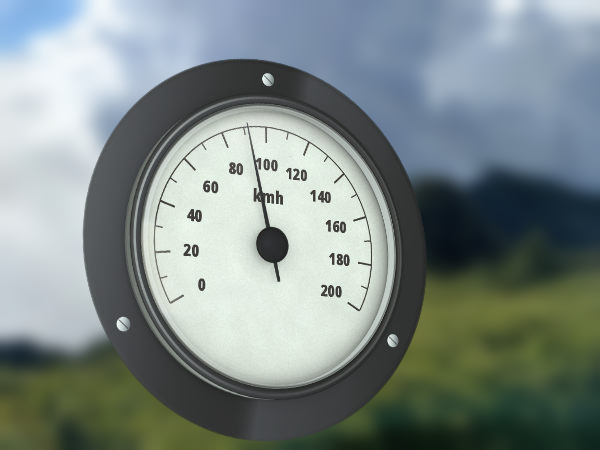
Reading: {"value": 90, "unit": "km/h"}
